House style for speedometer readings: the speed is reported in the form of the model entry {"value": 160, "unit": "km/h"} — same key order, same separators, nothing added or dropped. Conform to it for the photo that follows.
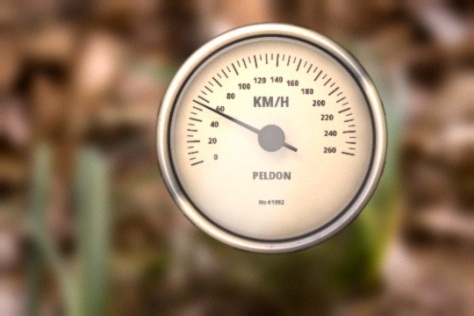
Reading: {"value": 55, "unit": "km/h"}
